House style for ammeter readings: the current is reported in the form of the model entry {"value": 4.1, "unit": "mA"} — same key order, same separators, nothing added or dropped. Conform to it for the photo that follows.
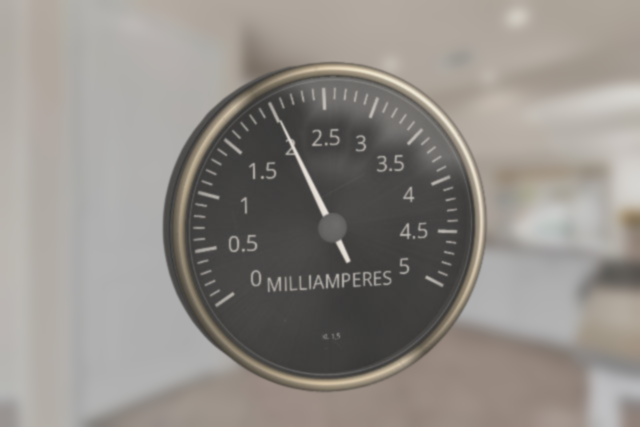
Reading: {"value": 2, "unit": "mA"}
